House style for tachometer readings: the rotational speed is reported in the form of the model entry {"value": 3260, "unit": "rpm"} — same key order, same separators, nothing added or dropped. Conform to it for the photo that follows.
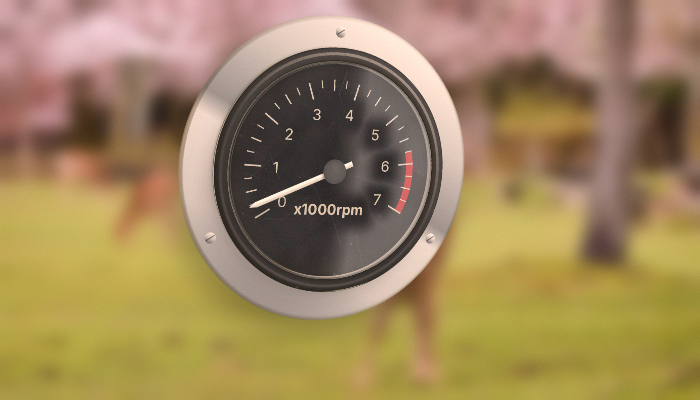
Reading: {"value": 250, "unit": "rpm"}
